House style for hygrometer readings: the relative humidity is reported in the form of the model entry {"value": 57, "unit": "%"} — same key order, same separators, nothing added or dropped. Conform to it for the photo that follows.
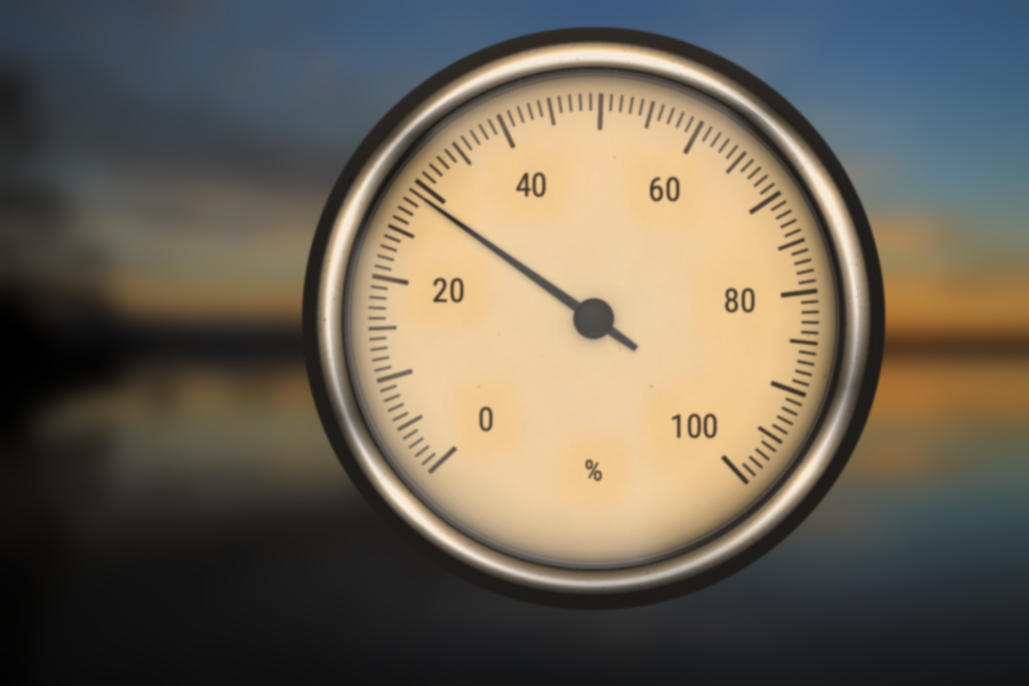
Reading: {"value": 29, "unit": "%"}
